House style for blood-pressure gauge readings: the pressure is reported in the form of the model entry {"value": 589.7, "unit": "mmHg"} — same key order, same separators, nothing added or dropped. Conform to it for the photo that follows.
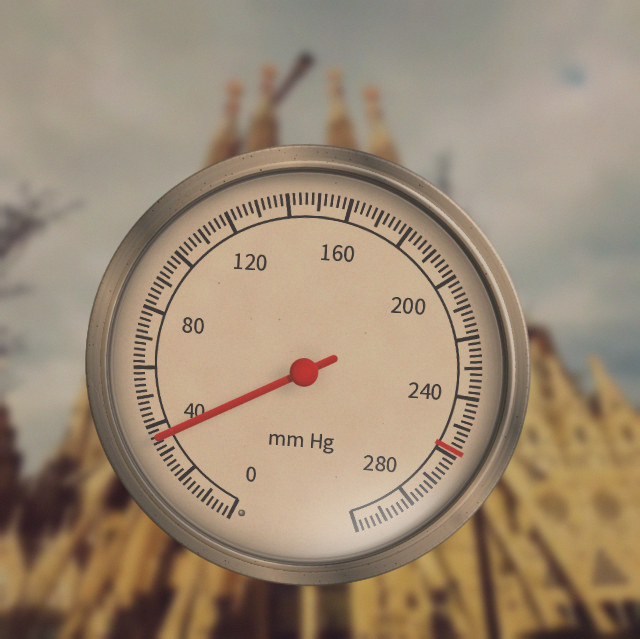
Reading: {"value": 36, "unit": "mmHg"}
